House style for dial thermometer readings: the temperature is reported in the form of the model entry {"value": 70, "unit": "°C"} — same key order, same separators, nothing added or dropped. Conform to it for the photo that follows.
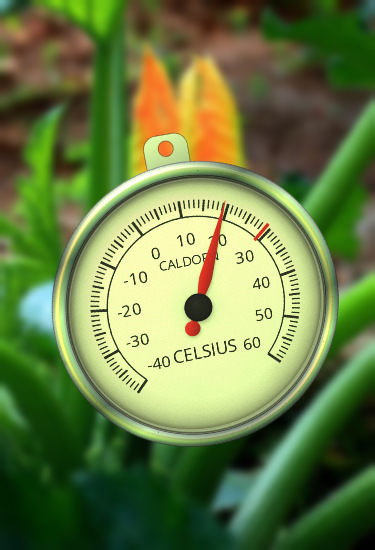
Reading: {"value": 19, "unit": "°C"}
